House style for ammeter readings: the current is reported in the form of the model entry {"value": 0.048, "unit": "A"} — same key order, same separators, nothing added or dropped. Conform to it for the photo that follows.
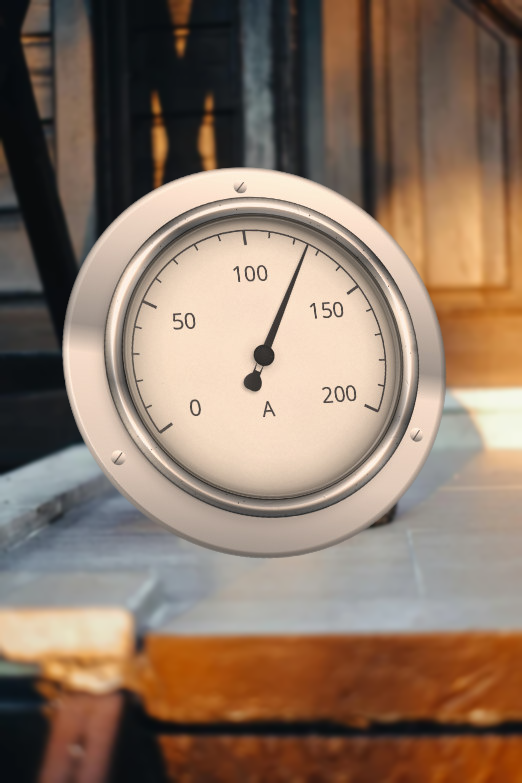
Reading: {"value": 125, "unit": "A"}
